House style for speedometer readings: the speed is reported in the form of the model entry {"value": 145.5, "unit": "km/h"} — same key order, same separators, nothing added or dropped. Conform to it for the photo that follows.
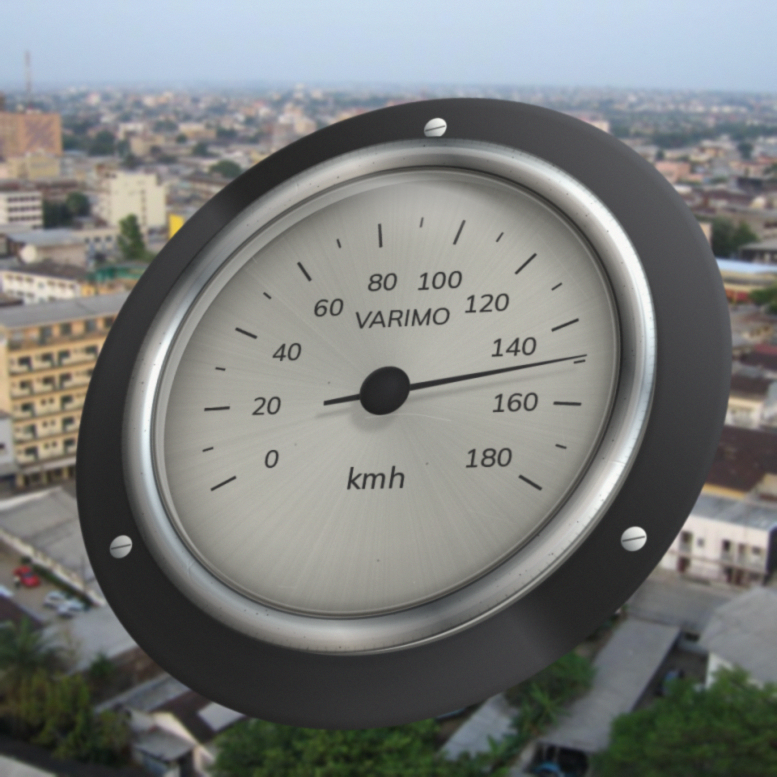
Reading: {"value": 150, "unit": "km/h"}
